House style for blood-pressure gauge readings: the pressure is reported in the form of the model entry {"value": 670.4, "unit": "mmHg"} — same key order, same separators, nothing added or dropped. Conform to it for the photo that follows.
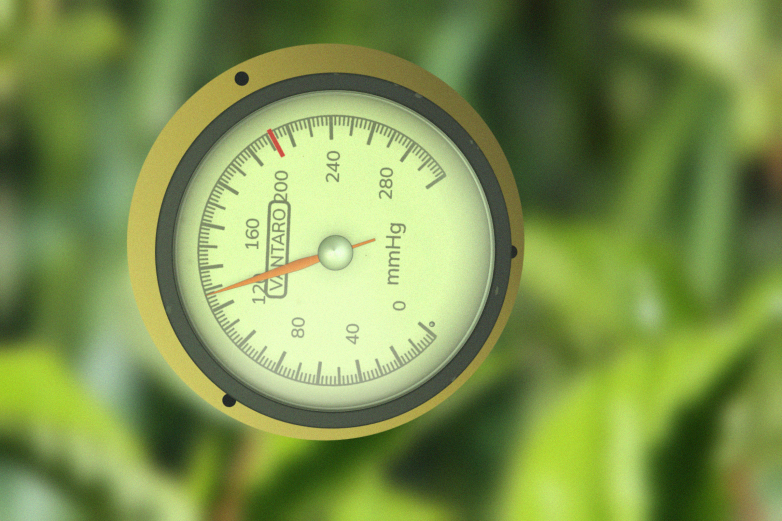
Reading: {"value": 128, "unit": "mmHg"}
